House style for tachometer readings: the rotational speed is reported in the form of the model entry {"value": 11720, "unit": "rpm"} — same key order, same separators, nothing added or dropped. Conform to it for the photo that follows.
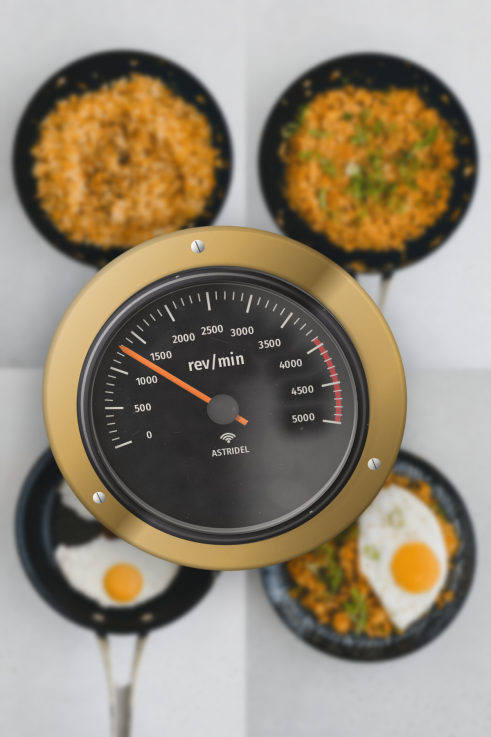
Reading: {"value": 1300, "unit": "rpm"}
